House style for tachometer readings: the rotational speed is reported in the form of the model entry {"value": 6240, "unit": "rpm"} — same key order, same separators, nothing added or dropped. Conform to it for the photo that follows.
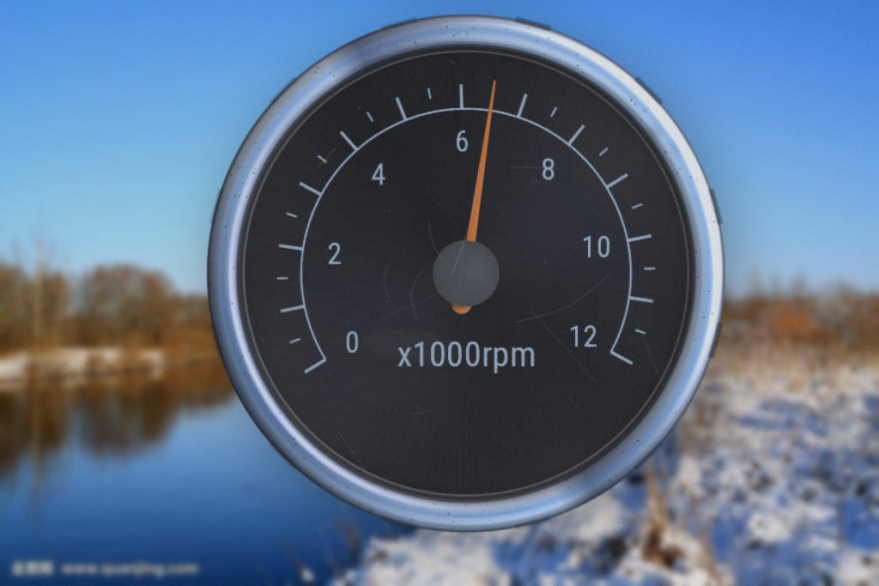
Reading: {"value": 6500, "unit": "rpm"}
